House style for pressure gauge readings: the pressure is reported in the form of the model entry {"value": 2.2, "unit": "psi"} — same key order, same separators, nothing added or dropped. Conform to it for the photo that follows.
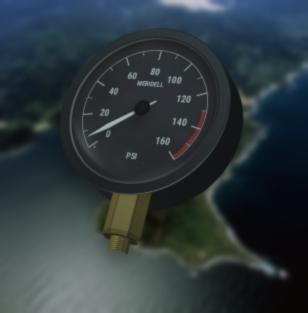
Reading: {"value": 5, "unit": "psi"}
